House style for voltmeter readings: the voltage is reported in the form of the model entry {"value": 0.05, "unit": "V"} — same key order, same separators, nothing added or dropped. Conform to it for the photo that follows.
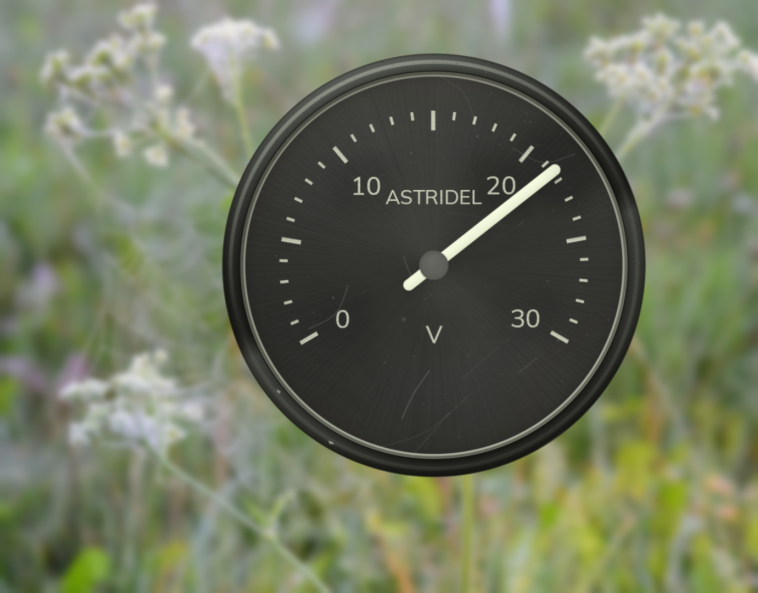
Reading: {"value": 21.5, "unit": "V"}
